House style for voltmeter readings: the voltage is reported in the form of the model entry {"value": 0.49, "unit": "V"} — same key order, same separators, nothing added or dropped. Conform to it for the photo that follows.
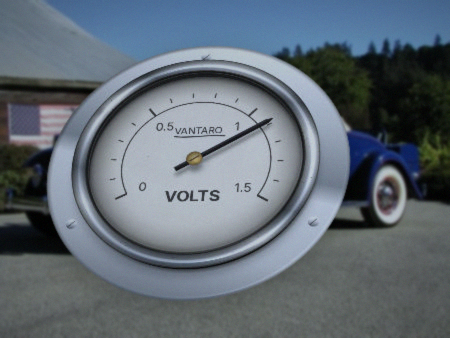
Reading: {"value": 1.1, "unit": "V"}
